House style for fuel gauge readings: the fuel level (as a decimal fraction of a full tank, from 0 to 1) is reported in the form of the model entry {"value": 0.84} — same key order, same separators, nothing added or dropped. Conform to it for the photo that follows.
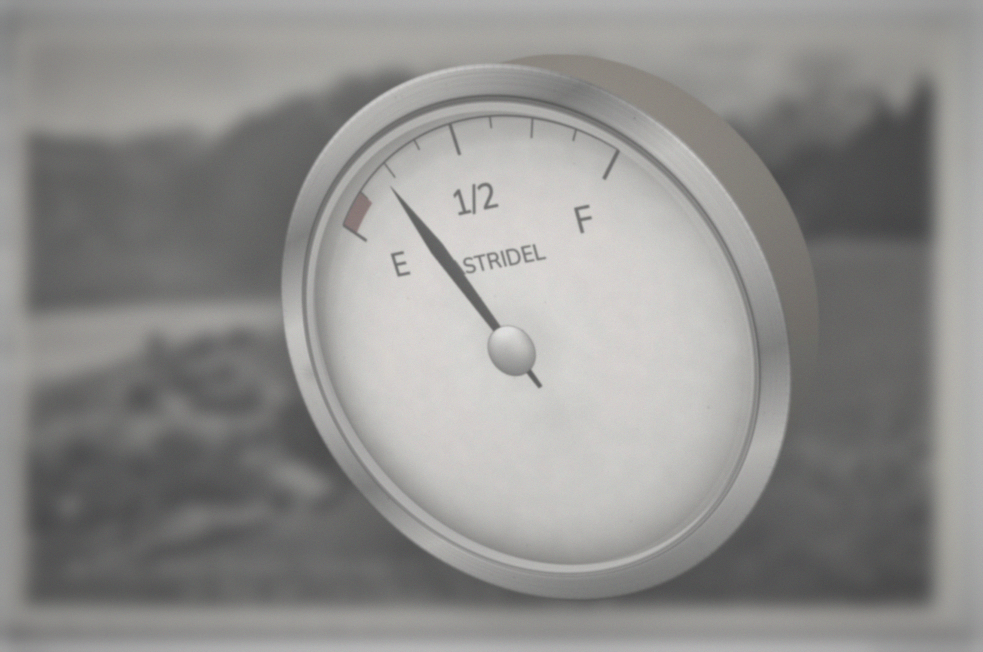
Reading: {"value": 0.25}
